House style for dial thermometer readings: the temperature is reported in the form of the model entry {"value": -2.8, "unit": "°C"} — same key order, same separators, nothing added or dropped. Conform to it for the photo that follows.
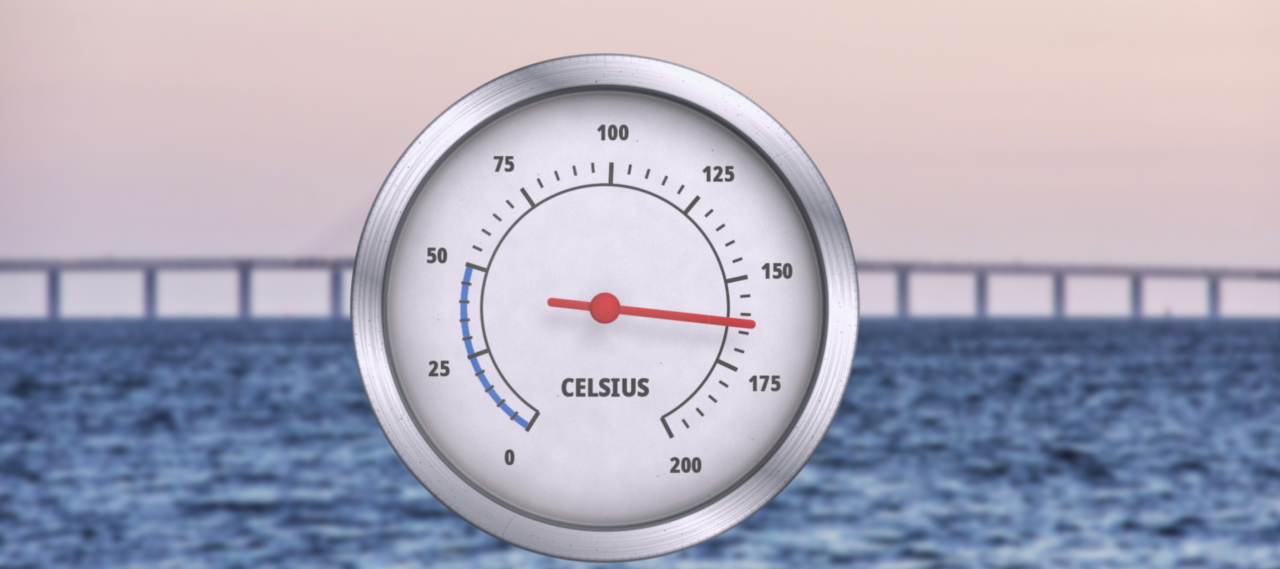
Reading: {"value": 162.5, "unit": "°C"}
